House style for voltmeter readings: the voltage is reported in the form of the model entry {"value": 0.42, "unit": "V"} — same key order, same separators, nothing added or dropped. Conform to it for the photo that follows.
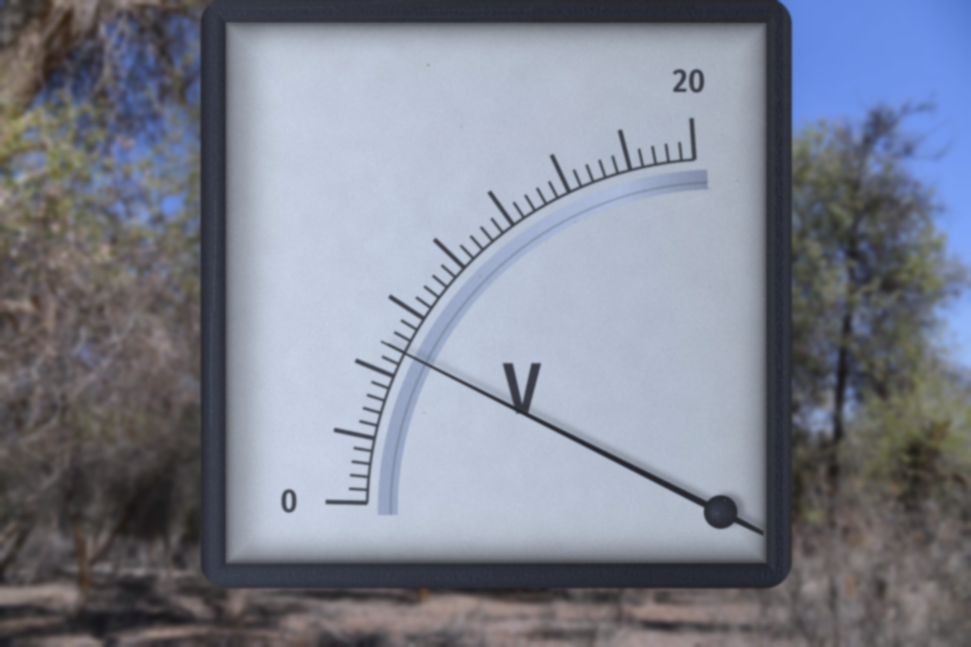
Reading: {"value": 6, "unit": "V"}
